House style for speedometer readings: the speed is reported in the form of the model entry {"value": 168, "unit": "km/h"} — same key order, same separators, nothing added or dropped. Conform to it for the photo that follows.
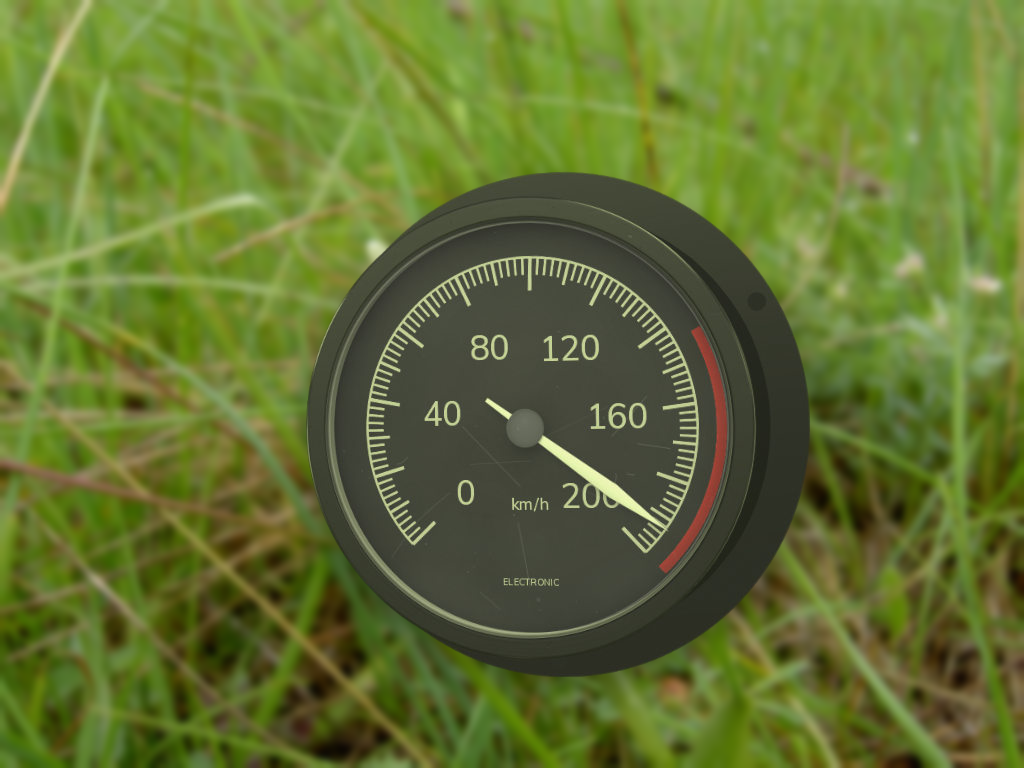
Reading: {"value": 192, "unit": "km/h"}
